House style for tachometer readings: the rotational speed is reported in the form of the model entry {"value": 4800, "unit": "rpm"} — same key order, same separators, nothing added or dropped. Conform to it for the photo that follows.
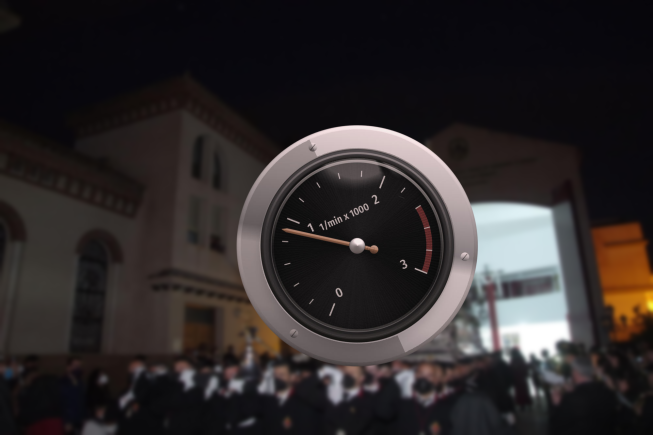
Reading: {"value": 900, "unit": "rpm"}
